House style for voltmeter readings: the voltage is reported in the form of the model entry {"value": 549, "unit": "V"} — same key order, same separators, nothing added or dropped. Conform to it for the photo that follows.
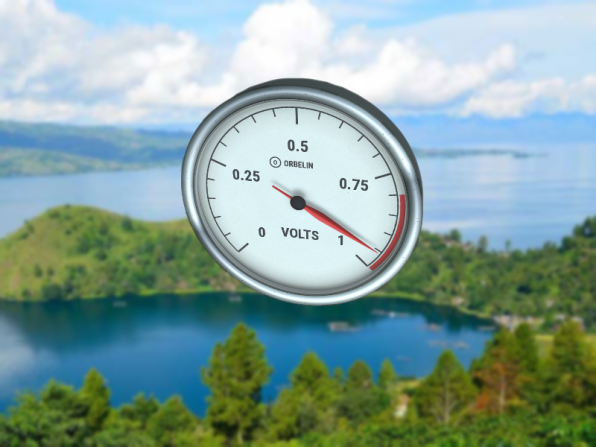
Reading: {"value": 0.95, "unit": "V"}
